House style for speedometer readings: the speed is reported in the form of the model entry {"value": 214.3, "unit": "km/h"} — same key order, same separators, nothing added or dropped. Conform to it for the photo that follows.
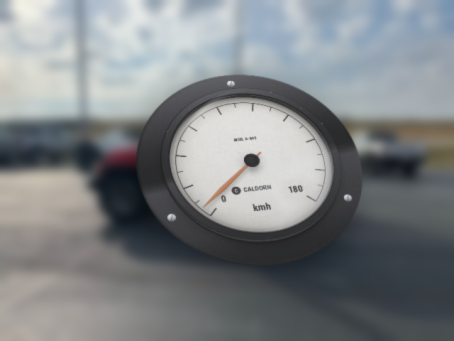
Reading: {"value": 5, "unit": "km/h"}
